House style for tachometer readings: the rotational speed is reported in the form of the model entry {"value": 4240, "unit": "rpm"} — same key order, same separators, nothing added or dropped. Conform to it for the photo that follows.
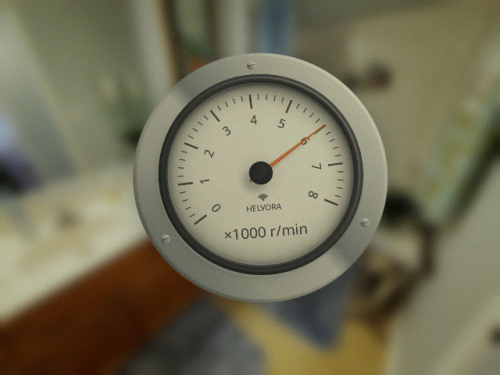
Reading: {"value": 6000, "unit": "rpm"}
